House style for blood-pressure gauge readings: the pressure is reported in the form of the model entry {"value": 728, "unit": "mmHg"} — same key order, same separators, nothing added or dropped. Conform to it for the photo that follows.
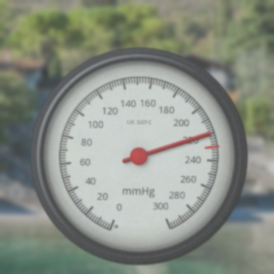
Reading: {"value": 220, "unit": "mmHg"}
